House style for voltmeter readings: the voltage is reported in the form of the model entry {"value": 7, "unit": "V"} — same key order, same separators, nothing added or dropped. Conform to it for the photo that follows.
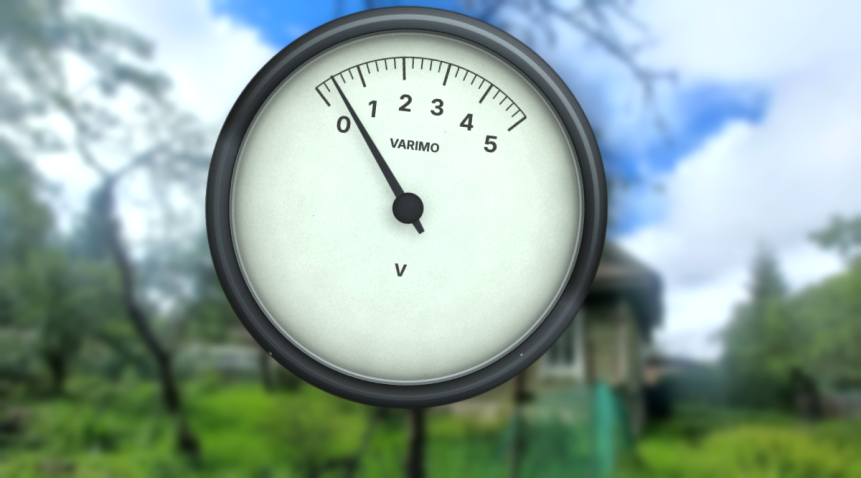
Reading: {"value": 0.4, "unit": "V"}
